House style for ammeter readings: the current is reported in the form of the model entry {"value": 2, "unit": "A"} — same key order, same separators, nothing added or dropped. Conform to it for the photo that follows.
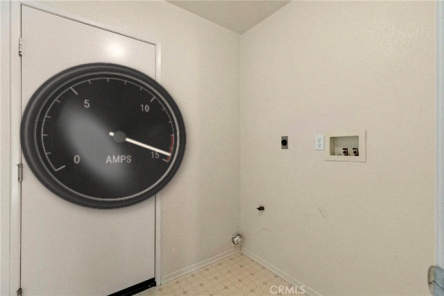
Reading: {"value": 14.5, "unit": "A"}
